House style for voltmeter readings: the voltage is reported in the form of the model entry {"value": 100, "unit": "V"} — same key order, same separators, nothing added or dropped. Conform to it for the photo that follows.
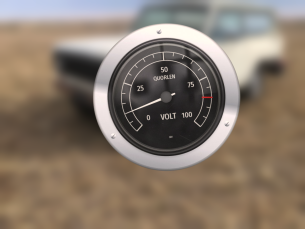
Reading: {"value": 10, "unit": "V"}
